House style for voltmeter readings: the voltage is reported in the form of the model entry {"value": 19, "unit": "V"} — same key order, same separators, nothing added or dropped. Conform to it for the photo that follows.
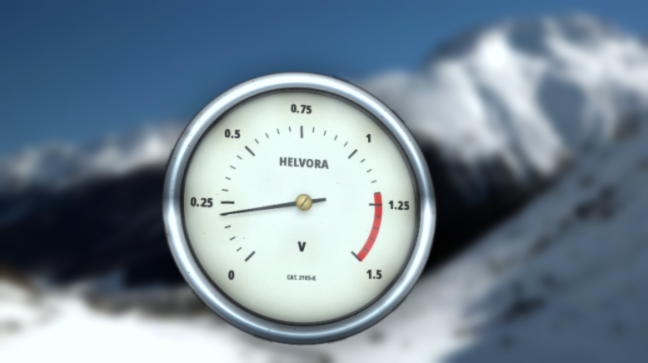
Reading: {"value": 0.2, "unit": "V"}
